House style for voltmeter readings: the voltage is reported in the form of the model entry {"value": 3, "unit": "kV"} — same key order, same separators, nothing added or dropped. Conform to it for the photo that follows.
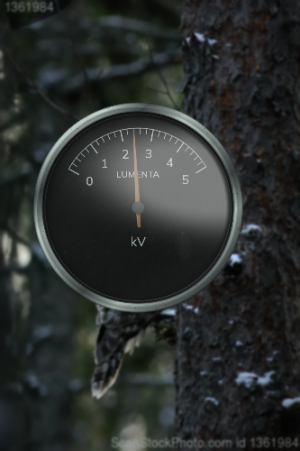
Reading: {"value": 2.4, "unit": "kV"}
